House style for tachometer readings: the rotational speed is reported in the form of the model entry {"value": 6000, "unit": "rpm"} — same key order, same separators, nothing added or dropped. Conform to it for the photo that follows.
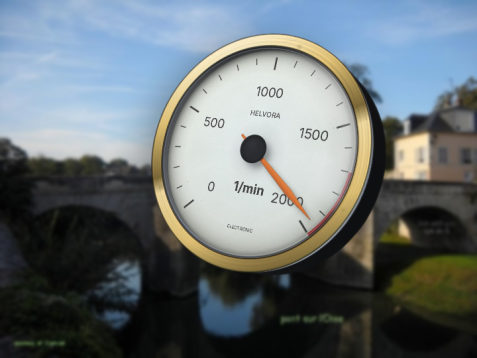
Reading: {"value": 1950, "unit": "rpm"}
